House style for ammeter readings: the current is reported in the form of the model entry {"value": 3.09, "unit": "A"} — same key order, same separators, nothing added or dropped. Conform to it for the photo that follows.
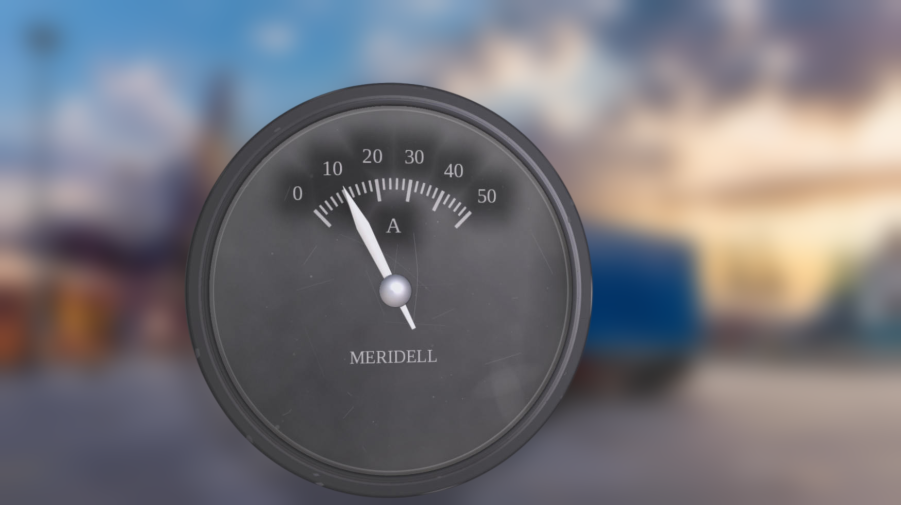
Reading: {"value": 10, "unit": "A"}
